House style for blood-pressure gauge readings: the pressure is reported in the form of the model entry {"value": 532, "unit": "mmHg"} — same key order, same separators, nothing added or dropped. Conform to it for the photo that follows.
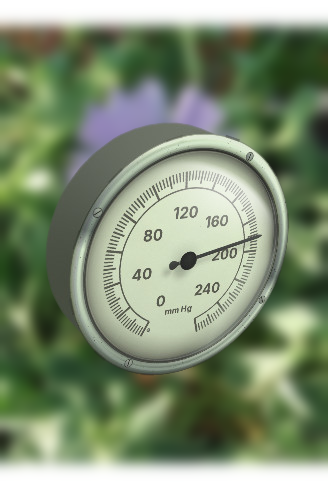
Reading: {"value": 190, "unit": "mmHg"}
